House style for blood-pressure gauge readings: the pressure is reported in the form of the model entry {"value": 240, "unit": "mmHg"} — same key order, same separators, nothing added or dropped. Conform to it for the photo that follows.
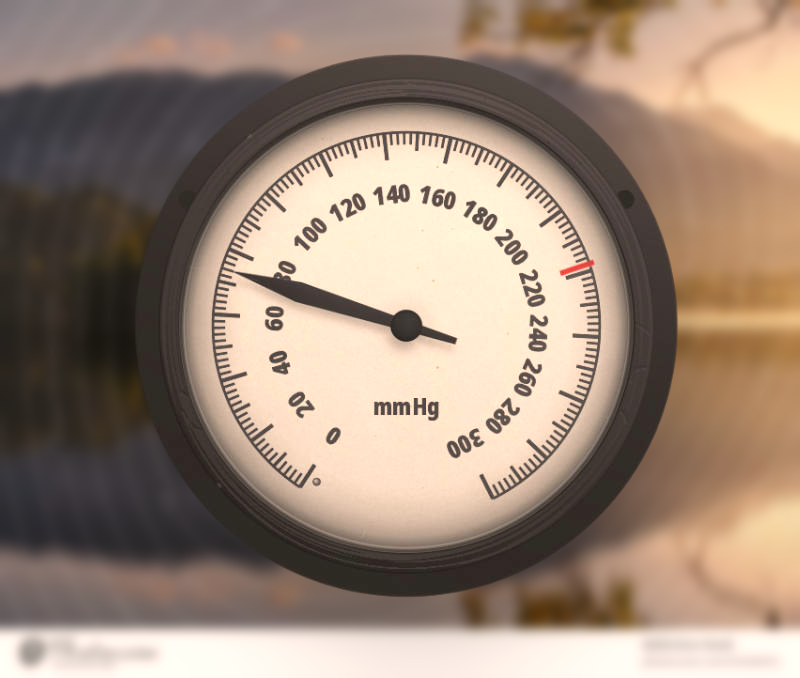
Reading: {"value": 74, "unit": "mmHg"}
